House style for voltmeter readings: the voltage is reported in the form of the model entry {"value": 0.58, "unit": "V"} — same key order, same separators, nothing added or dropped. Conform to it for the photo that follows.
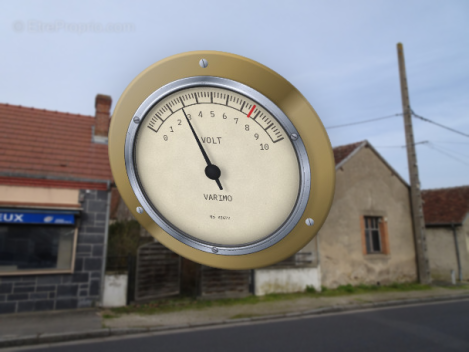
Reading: {"value": 3, "unit": "V"}
